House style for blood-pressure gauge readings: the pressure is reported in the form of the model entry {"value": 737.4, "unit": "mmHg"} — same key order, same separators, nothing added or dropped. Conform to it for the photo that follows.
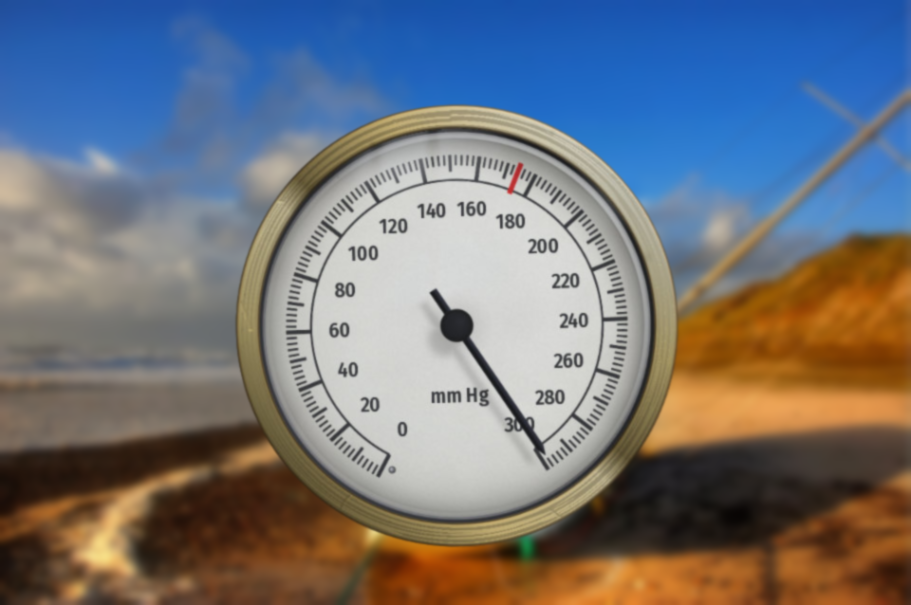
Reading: {"value": 298, "unit": "mmHg"}
